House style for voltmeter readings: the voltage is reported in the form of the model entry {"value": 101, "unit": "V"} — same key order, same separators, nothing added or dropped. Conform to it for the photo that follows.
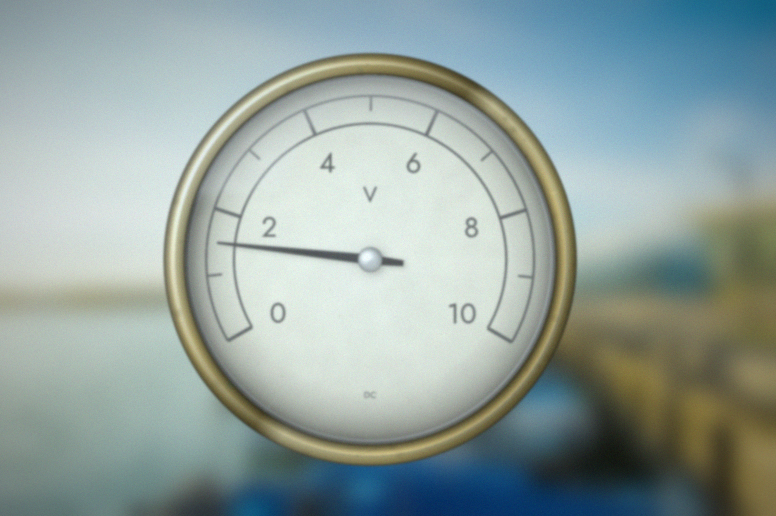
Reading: {"value": 1.5, "unit": "V"}
